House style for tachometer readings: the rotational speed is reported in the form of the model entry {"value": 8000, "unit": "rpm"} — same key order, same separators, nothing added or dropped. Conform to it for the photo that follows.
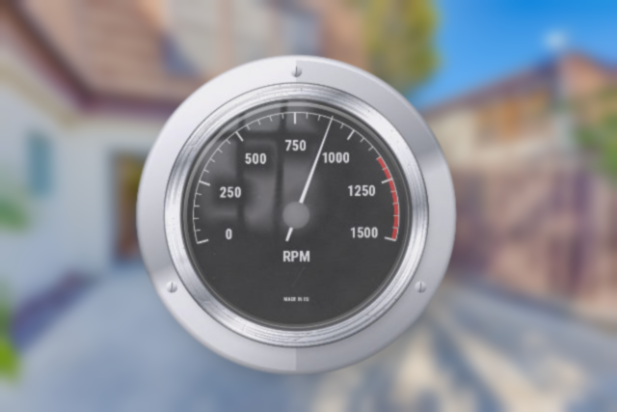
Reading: {"value": 900, "unit": "rpm"}
